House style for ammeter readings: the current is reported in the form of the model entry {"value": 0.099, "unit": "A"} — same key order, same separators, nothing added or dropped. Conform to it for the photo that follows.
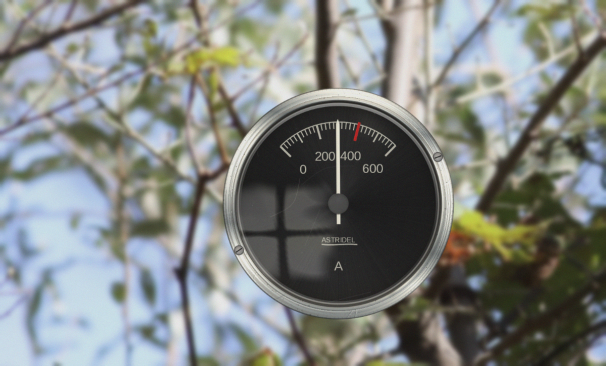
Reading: {"value": 300, "unit": "A"}
